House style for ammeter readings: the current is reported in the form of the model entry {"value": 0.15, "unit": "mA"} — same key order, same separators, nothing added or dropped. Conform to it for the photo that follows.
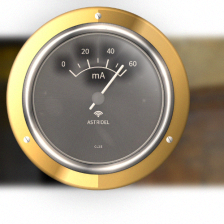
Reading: {"value": 55, "unit": "mA"}
